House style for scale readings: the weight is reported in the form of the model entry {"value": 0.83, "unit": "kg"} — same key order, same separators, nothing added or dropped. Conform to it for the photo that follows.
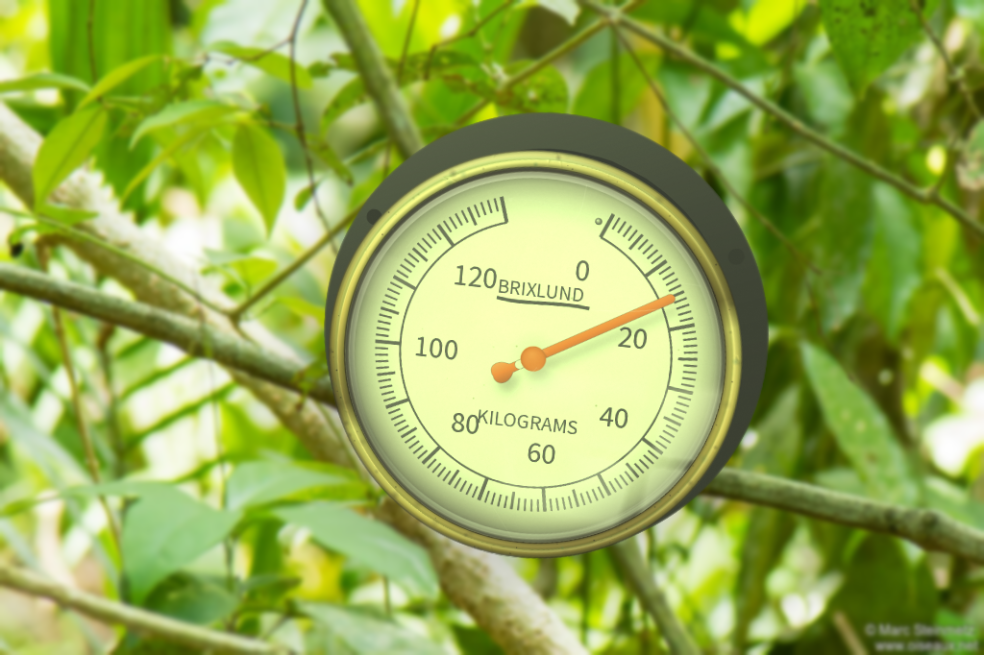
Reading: {"value": 15, "unit": "kg"}
